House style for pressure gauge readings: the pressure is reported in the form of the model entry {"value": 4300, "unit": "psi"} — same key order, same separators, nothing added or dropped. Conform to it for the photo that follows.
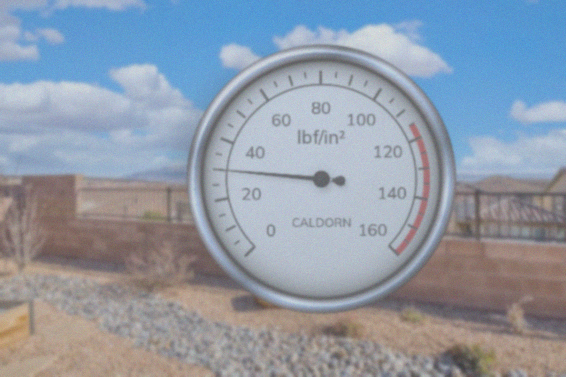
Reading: {"value": 30, "unit": "psi"}
